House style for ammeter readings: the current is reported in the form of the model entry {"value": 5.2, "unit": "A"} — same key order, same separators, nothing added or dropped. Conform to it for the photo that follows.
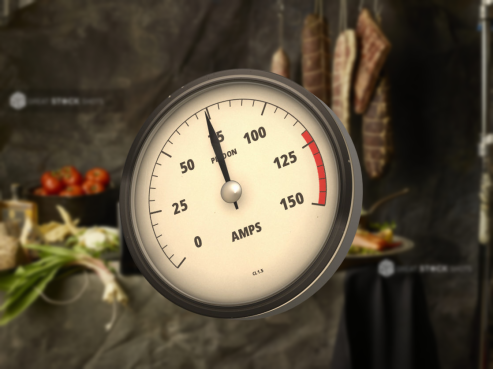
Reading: {"value": 75, "unit": "A"}
